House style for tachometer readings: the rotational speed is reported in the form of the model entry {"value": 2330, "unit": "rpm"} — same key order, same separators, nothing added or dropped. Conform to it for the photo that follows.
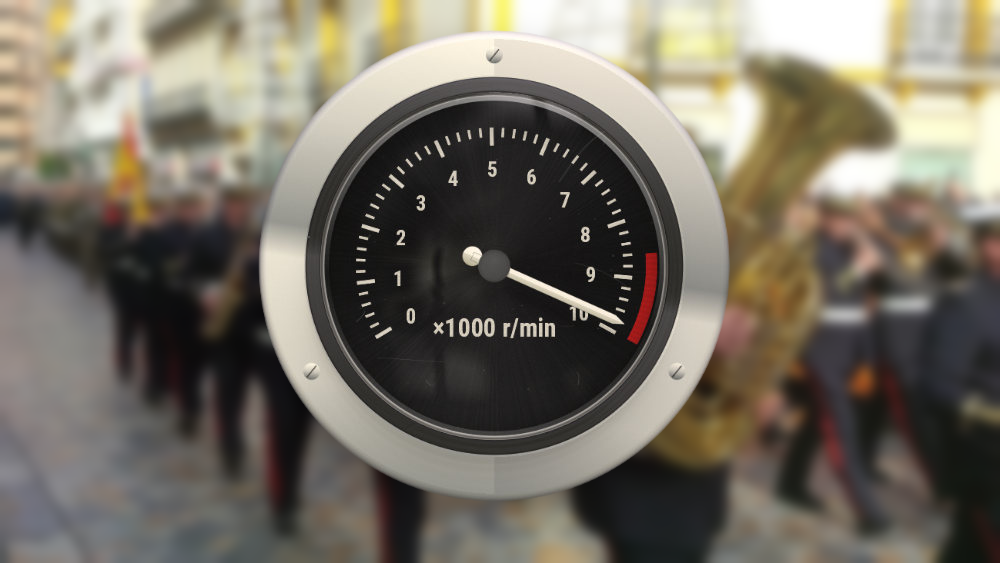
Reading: {"value": 9800, "unit": "rpm"}
